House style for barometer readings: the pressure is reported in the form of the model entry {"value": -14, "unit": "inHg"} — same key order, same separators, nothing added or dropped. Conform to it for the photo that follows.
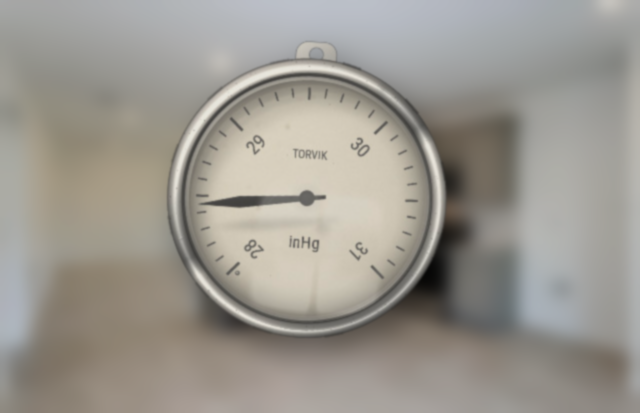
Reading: {"value": 28.45, "unit": "inHg"}
